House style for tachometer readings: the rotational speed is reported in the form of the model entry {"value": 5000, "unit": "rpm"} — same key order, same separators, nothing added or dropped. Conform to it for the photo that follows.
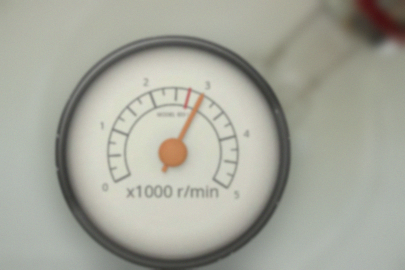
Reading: {"value": 3000, "unit": "rpm"}
